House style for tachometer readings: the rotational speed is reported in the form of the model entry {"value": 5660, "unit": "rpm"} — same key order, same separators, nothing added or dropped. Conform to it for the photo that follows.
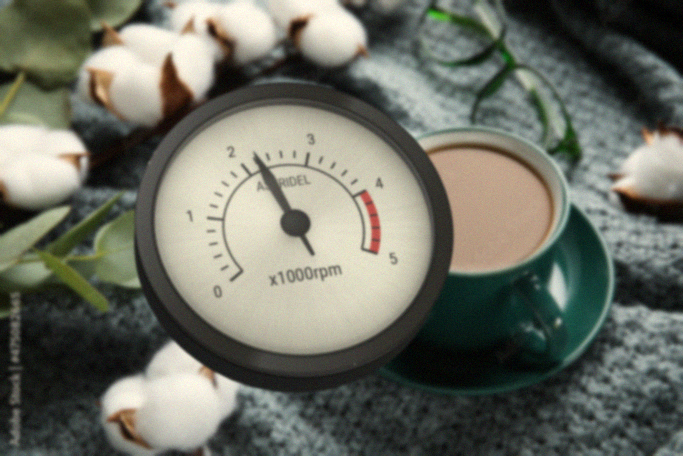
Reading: {"value": 2200, "unit": "rpm"}
